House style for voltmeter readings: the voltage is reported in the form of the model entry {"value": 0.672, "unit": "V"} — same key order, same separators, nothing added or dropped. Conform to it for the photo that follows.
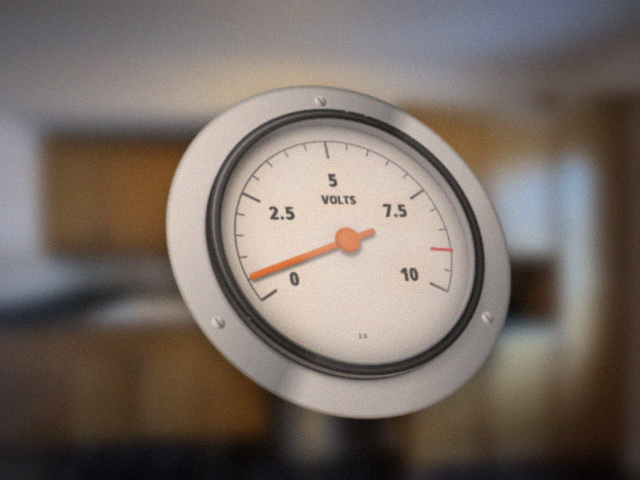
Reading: {"value": 0.5, "unit": "V"}
